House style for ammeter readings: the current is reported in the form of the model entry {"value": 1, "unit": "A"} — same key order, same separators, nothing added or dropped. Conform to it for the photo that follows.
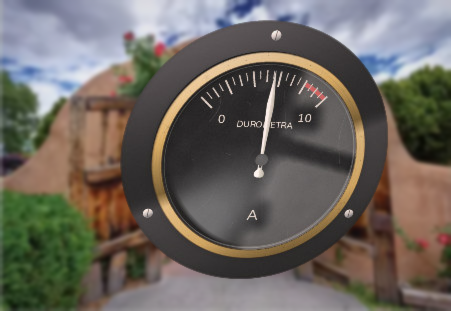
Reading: {"value": 5.5, "unit": "A"}
